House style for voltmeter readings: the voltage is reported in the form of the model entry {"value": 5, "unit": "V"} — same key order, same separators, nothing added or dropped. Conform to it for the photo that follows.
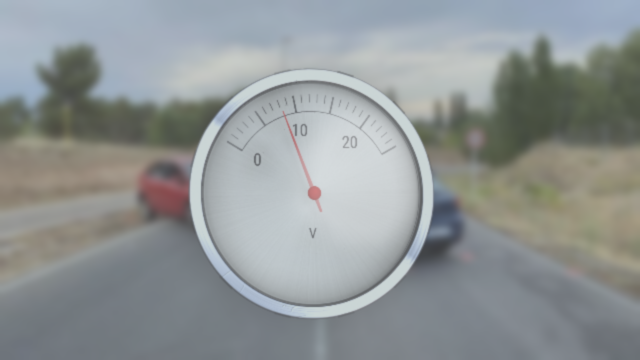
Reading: {"value": 8, "unit": "V"}
